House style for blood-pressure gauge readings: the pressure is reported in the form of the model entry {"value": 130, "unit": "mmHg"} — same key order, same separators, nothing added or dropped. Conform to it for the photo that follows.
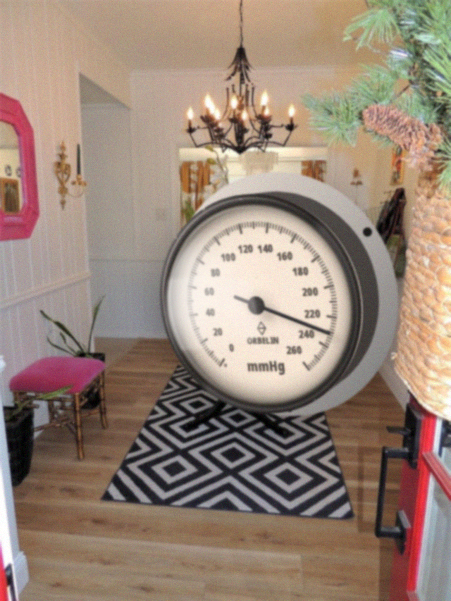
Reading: {"value": 230, "unit": "mmHg"}
